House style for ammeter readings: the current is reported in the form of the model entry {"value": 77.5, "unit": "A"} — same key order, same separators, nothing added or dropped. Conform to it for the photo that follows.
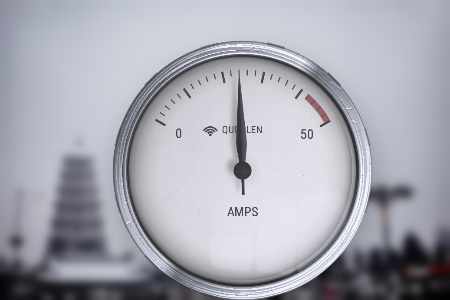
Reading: {"value": 24, "unit": "A"}
